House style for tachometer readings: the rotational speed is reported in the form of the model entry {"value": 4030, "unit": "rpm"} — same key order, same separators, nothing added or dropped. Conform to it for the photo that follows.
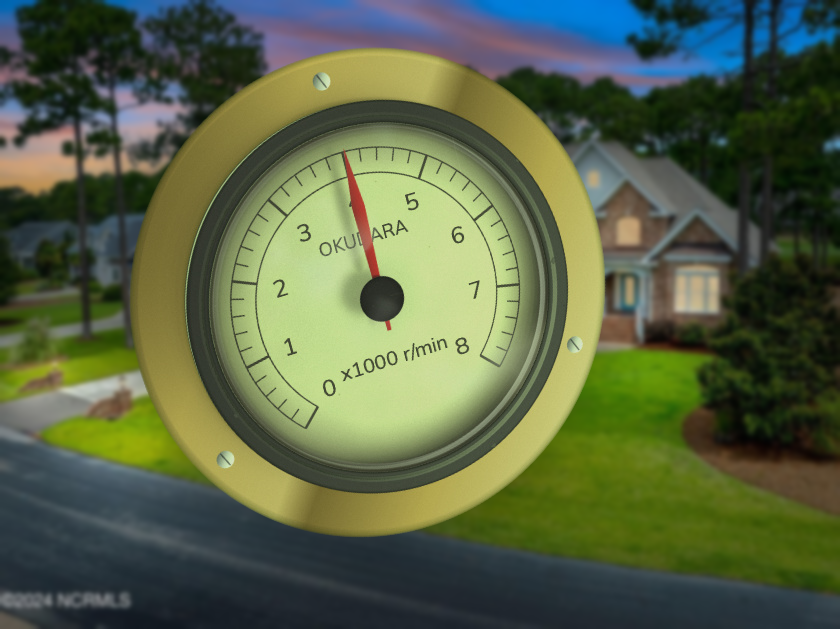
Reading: {"value": 4000, "unit": "rpm"}
